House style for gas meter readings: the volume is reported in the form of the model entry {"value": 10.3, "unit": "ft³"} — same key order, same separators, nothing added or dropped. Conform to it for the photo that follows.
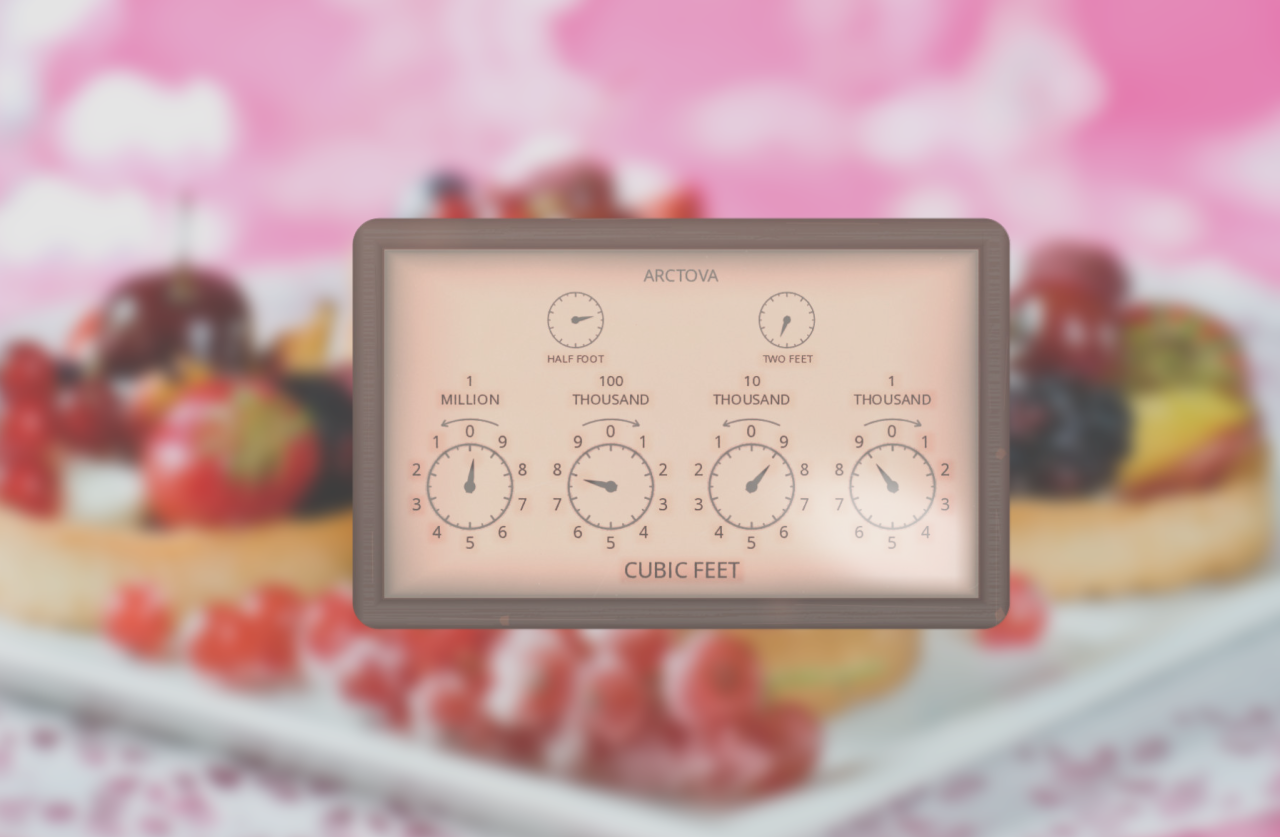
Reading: {"value": 978900, "unit": "ft³"}
